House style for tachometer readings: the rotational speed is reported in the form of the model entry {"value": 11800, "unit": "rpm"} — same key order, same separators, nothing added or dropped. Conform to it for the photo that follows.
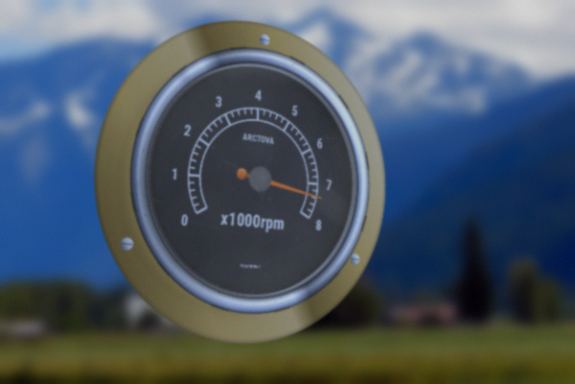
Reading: {"value": 7400, "unit": "rpm"}
